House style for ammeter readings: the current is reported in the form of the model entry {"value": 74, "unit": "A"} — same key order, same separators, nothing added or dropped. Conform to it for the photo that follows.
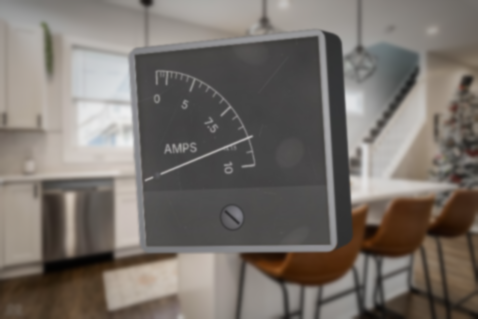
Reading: {"value": 9, "unit": "A"}
